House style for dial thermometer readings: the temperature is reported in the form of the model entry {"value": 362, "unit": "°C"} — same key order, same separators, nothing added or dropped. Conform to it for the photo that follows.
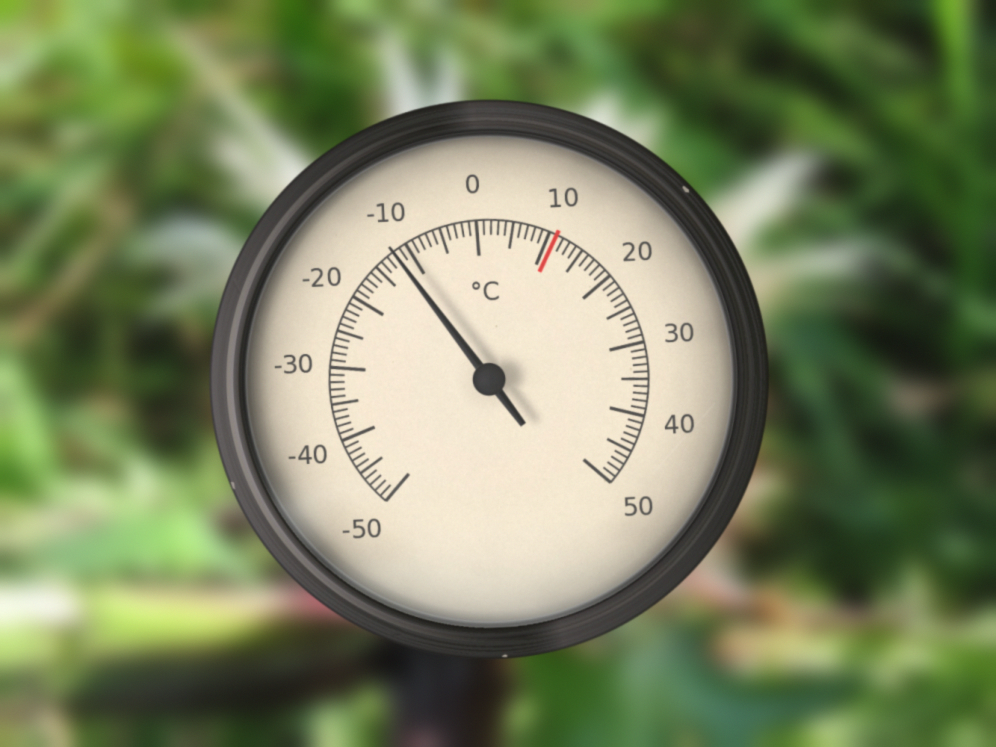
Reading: {"value": -12, "unit": "°C"}
